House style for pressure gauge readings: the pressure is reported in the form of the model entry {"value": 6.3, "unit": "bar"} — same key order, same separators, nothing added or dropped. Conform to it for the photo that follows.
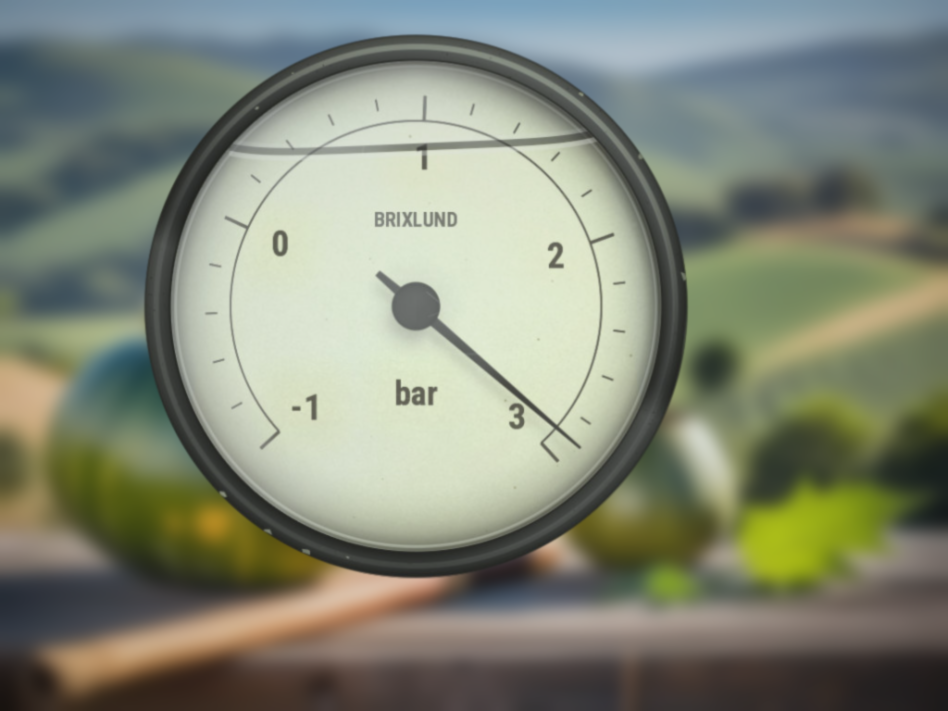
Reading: {"value": 2.9, "unit": "bar"}
